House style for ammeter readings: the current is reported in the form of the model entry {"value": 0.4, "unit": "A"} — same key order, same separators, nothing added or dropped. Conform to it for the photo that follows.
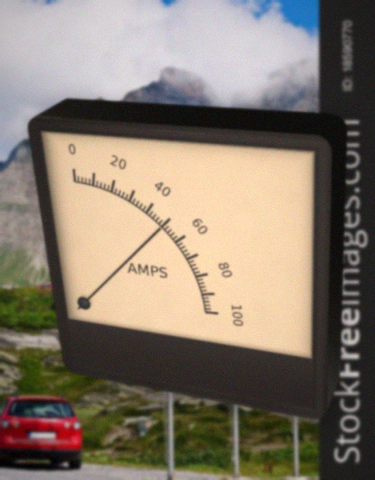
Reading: {"value": 50, "unit": "A"}
